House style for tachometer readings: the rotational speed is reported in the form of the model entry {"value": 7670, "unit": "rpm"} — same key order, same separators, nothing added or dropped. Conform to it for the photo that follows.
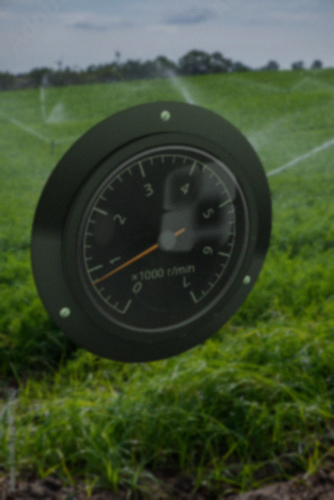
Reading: {"value": 800, "unit": "rpm"}
